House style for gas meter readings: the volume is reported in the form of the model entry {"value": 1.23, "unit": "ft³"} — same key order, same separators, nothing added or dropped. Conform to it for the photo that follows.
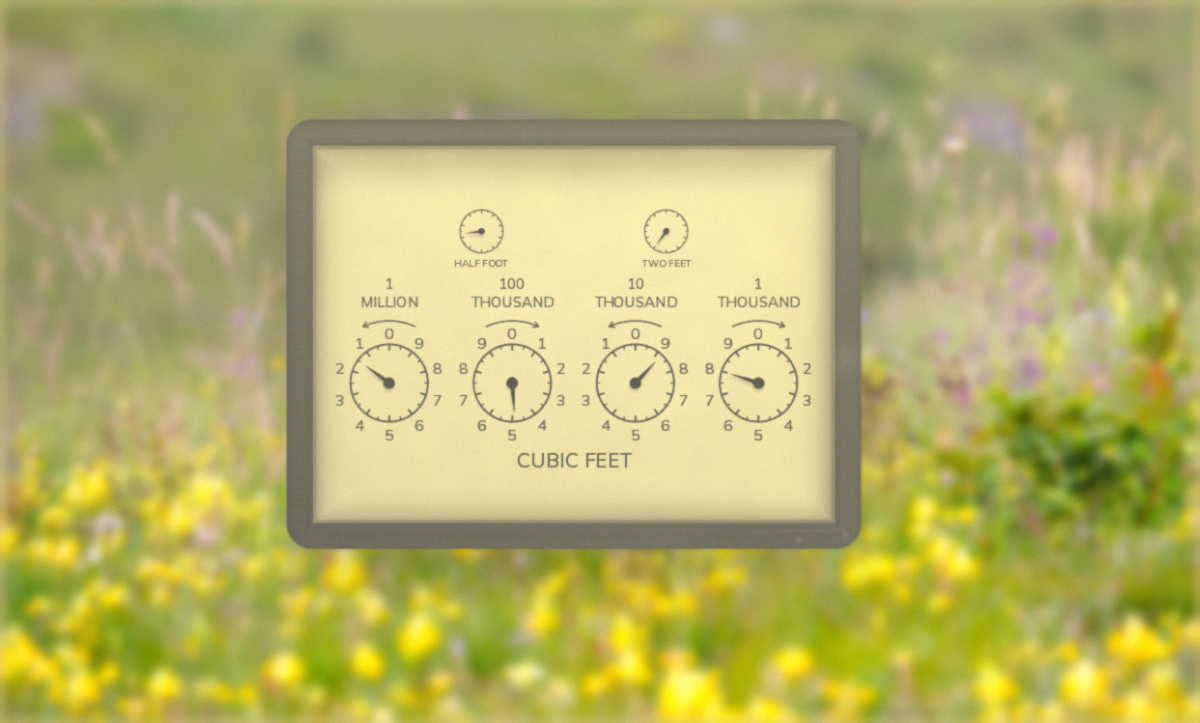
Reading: {"value": 148800, "unit": "ft³"}
